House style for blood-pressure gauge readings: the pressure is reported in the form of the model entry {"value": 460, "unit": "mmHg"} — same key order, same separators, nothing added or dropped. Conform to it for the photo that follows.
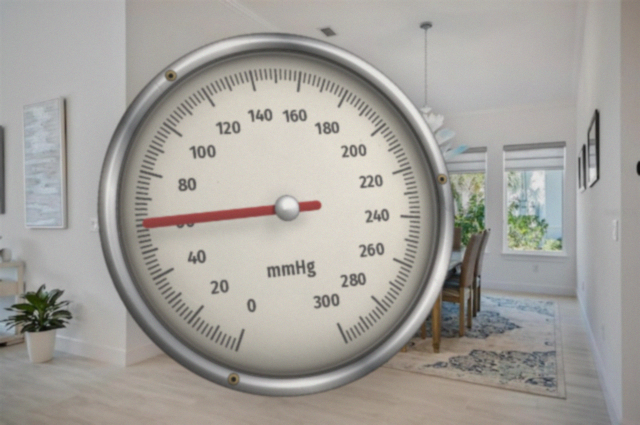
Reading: {"value": 60, "unit": "mmHg"}
